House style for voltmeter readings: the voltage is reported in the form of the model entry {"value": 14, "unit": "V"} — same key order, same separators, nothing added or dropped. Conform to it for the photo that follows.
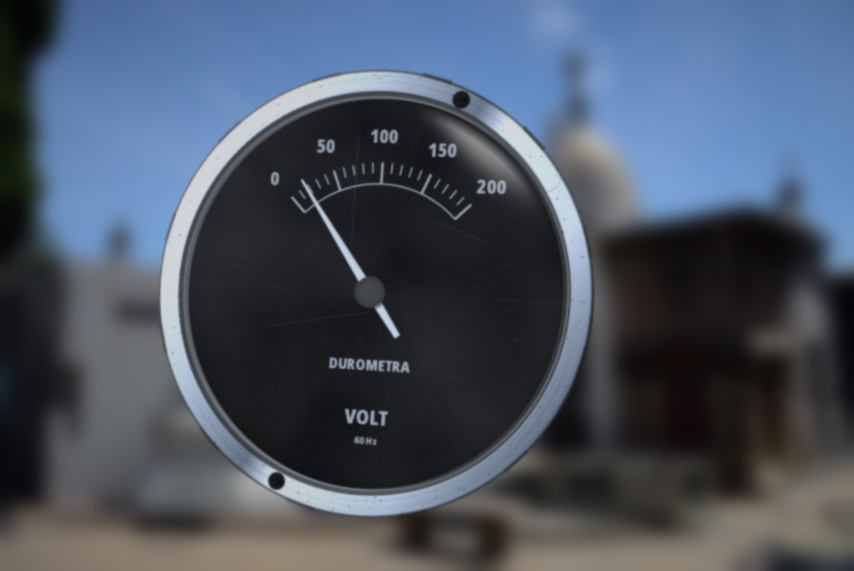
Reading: {"value": 20, "unit": "V"}
